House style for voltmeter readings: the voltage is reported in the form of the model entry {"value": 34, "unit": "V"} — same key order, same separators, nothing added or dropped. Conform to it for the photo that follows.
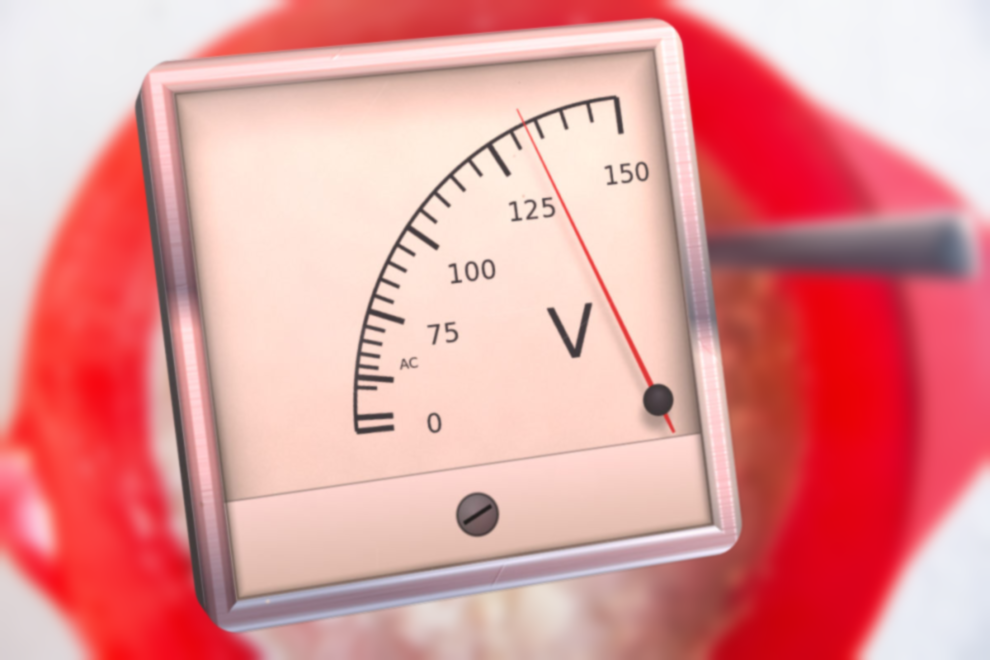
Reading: {"value": 132.5, "unit": "V"}
